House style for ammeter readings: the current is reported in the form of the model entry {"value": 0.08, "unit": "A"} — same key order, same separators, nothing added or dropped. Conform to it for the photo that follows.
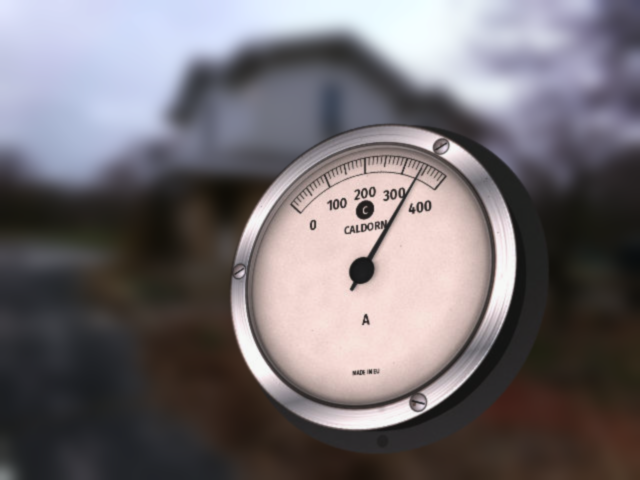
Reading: {"value": 350, "unit": "A"}
